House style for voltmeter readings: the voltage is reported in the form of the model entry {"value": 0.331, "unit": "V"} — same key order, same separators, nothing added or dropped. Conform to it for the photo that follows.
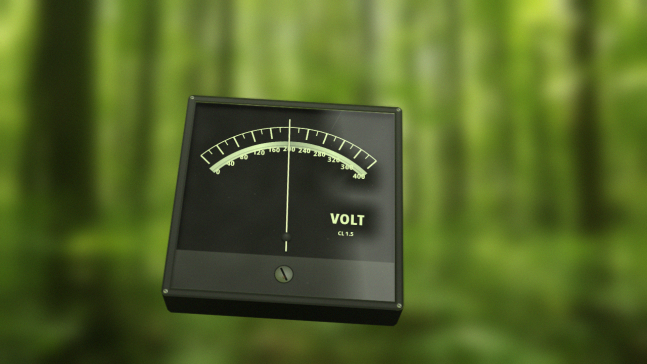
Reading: {"value": 200, "unit": "V"}
